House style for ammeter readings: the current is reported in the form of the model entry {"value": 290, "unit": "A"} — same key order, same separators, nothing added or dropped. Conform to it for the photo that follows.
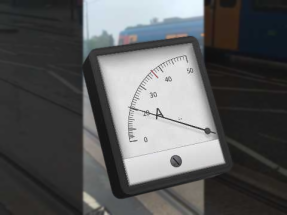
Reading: {"value": 20, "unit": "A"}
